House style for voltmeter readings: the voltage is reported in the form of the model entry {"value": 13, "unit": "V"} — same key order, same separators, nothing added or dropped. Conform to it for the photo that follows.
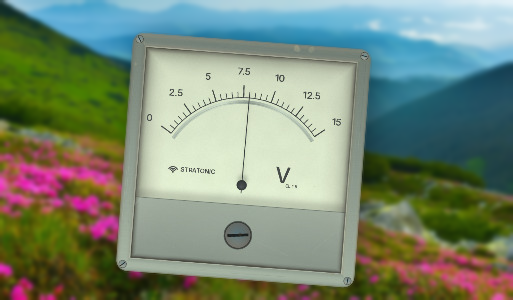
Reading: {"value": 8, "unit": "V"}
